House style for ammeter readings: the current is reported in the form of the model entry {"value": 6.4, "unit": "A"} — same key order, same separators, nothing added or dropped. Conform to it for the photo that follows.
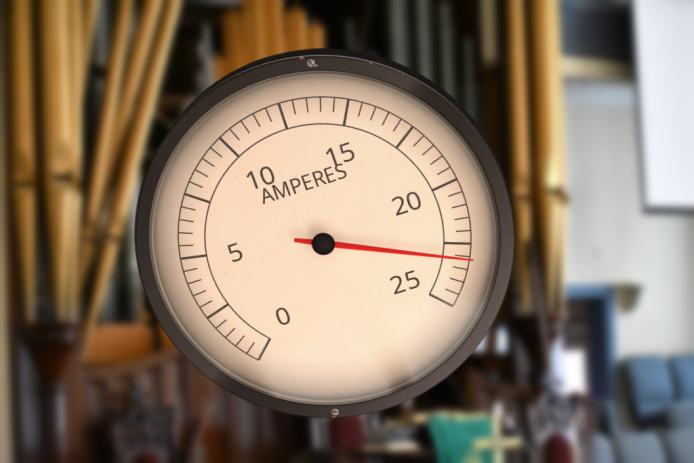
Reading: {"value": 23, "unit": "A"}
